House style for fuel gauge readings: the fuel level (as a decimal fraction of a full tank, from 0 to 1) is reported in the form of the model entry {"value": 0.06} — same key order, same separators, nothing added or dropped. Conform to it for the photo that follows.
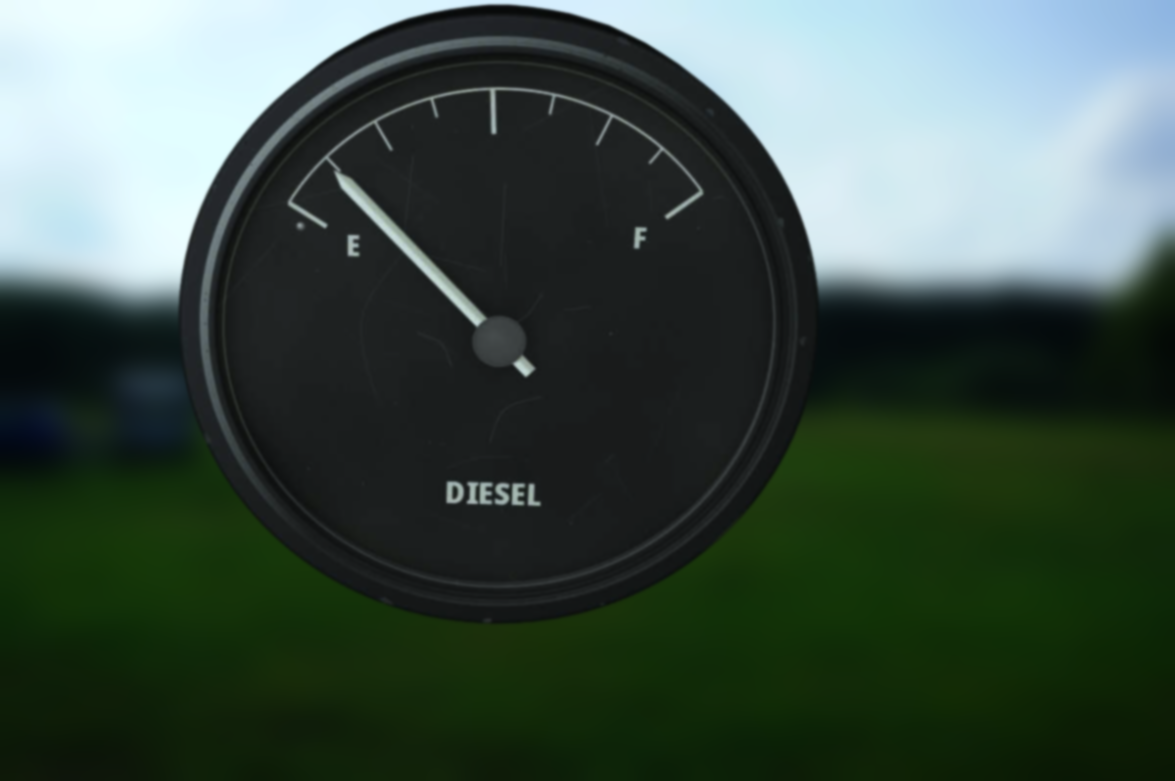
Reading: {"value": 0.125}
